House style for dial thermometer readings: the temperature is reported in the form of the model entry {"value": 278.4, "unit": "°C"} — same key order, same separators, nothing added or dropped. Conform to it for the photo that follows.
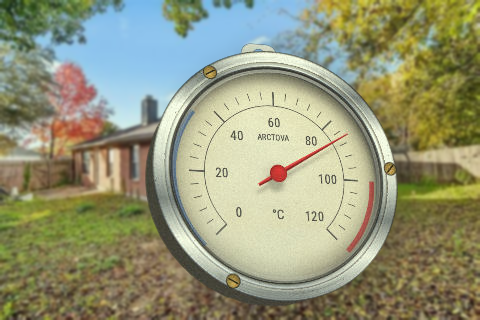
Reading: {"value": 86, "unit": "°C"}
